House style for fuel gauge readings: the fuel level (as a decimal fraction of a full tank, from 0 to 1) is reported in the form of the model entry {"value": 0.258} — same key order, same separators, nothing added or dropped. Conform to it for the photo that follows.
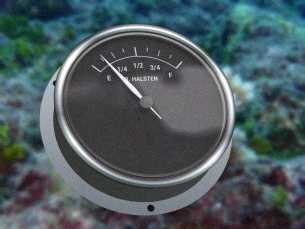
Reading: {"value": 0.125}
